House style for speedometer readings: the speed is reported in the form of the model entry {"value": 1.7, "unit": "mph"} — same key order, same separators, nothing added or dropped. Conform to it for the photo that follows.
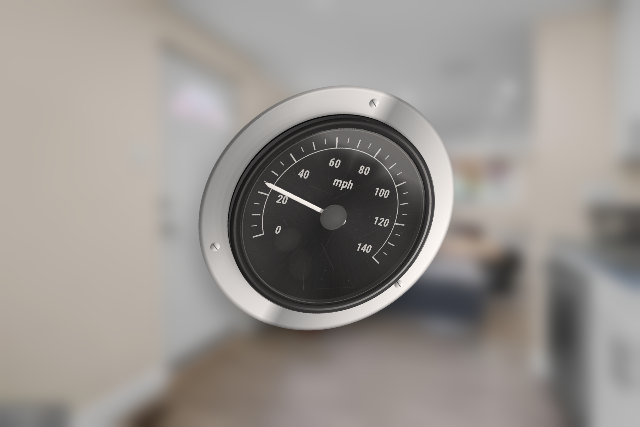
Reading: {"value": 25, "unit": "mph"}
